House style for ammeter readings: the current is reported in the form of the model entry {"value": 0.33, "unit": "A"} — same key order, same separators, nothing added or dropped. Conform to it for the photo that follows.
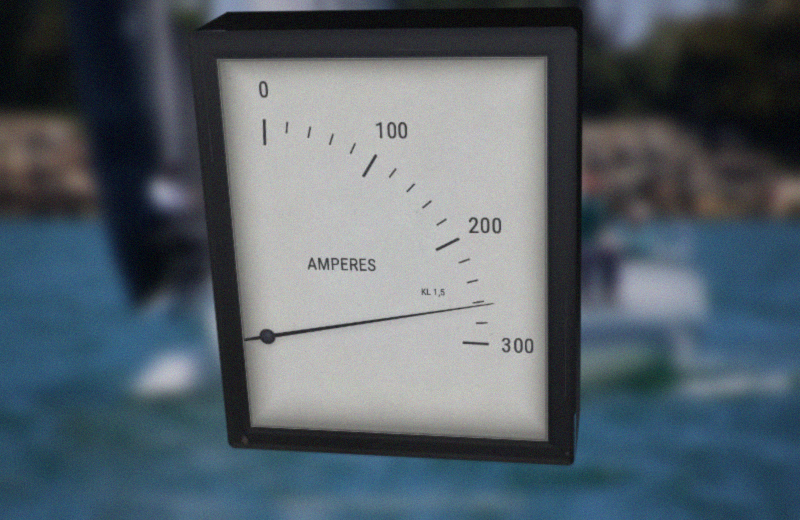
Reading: {"value": 260, "unit": "A"}
